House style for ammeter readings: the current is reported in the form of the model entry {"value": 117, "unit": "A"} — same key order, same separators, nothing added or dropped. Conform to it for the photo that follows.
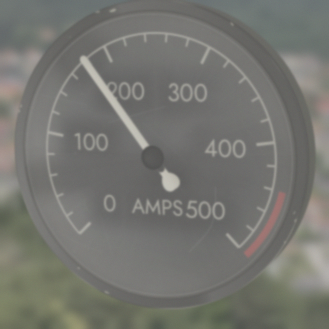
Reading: {"value": 180, "unit": "A"}
